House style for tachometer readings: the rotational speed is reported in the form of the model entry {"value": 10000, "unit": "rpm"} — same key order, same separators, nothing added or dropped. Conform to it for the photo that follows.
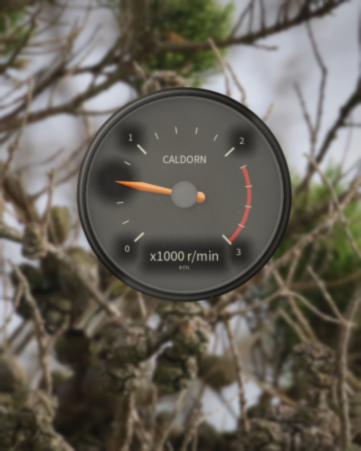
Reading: {"value": 600, "unit": "rpm"}
